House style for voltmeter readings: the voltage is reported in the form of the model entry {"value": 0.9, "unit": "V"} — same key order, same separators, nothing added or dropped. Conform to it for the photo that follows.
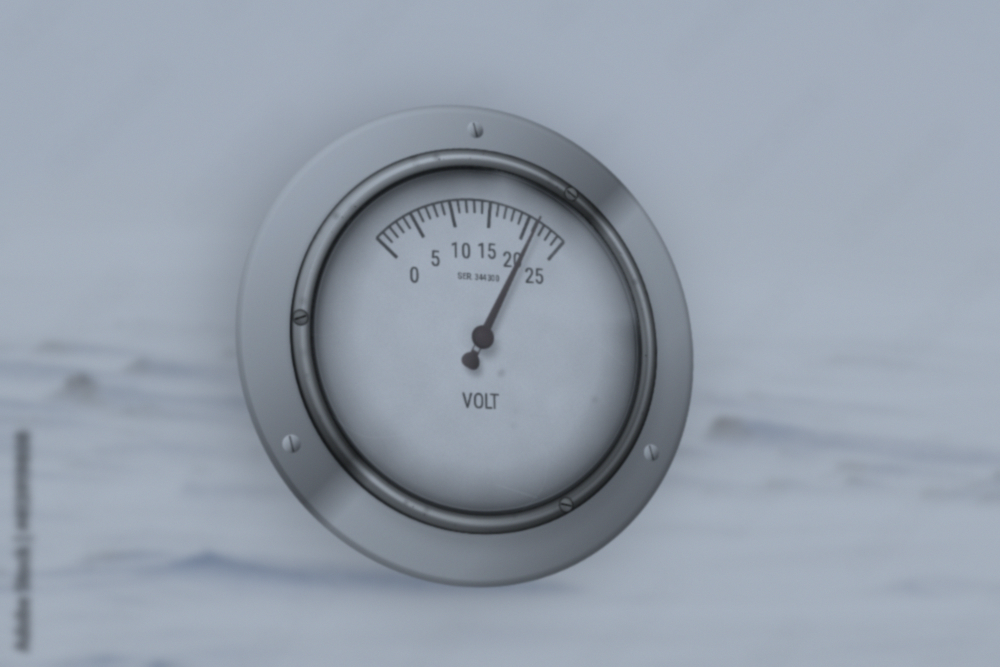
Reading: {"value": 21, "unit": "V"}
